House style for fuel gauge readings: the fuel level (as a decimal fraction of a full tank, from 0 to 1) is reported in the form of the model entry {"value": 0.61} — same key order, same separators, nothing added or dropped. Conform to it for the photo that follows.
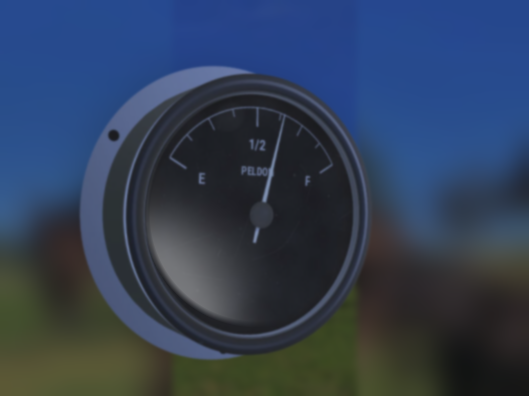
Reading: {"value": 0.625}
